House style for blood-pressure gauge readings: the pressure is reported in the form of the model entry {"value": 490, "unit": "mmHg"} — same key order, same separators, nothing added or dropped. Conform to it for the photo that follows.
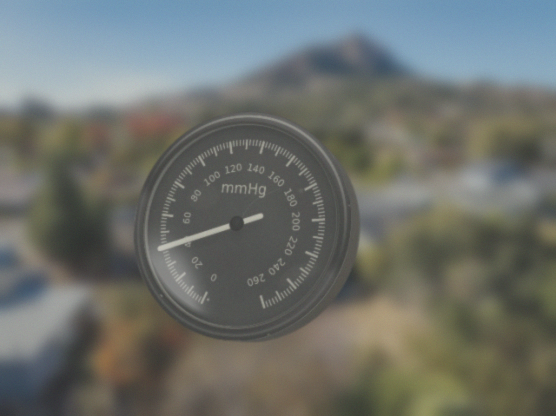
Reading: {"value": 40, "unit": "mmHg"}
